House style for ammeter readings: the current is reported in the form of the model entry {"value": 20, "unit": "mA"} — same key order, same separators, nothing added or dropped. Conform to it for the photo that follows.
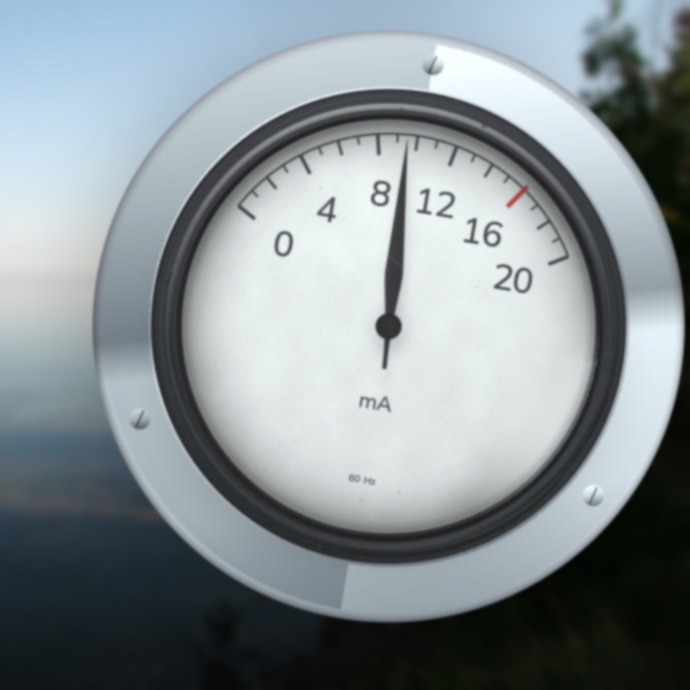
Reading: {"value": 9.5, "unit": "mA"}
